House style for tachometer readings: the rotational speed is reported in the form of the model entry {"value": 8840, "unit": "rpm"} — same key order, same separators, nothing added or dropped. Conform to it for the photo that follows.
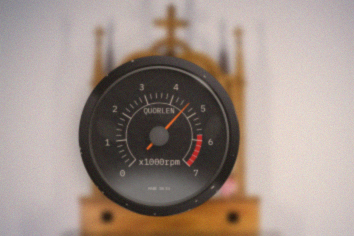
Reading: {"value": 4600, "unit": "rpm"}
